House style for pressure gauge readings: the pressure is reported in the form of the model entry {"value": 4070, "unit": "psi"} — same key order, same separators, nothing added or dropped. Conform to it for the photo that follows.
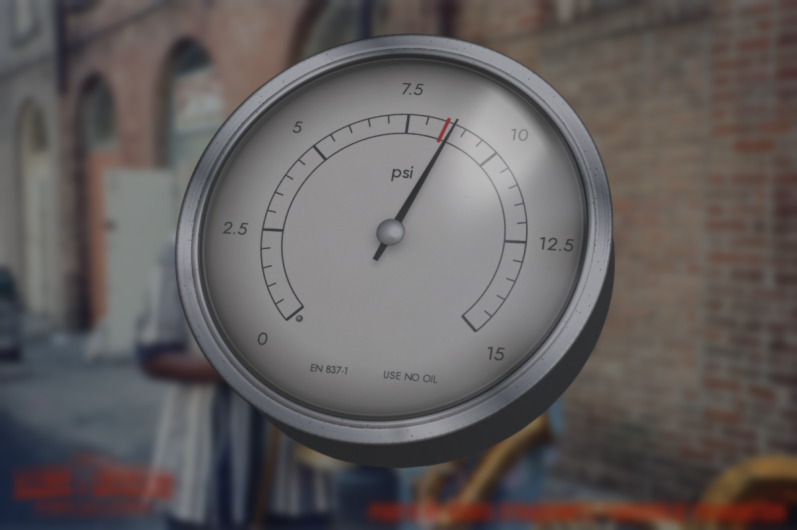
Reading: {"value": 8.75, "unit": "psi"}
